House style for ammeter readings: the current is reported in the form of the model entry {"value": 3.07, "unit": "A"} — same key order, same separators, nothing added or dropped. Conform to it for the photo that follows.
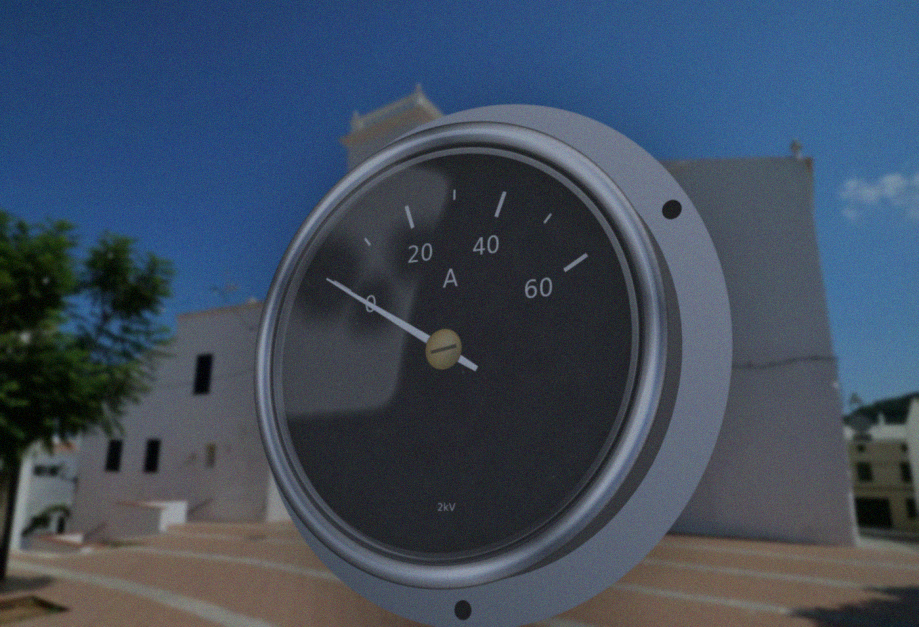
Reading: {"value": 0, "unit": "A"}
